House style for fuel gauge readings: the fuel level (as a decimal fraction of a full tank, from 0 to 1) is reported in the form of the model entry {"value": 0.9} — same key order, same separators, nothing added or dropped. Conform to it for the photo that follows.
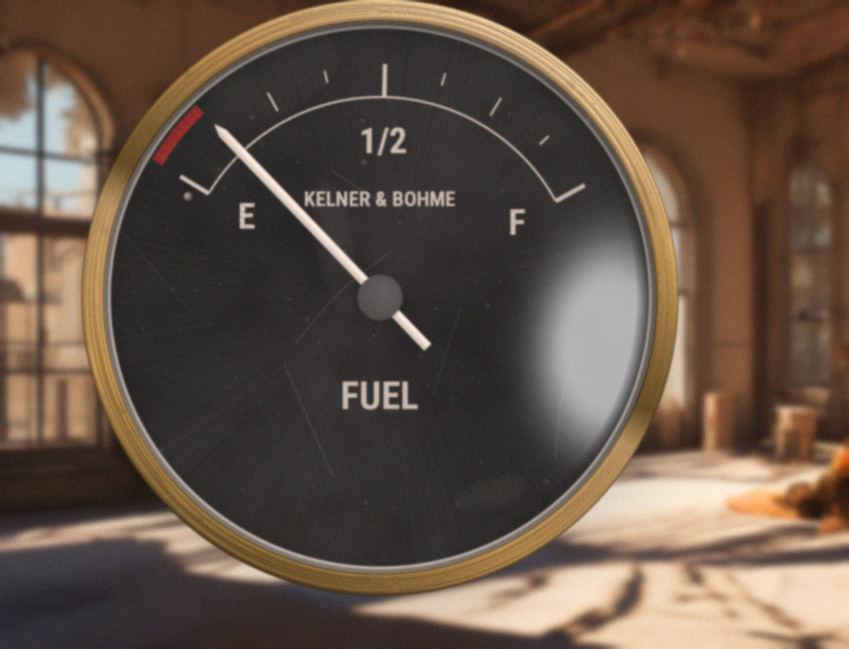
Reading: {"value": 0.125}
